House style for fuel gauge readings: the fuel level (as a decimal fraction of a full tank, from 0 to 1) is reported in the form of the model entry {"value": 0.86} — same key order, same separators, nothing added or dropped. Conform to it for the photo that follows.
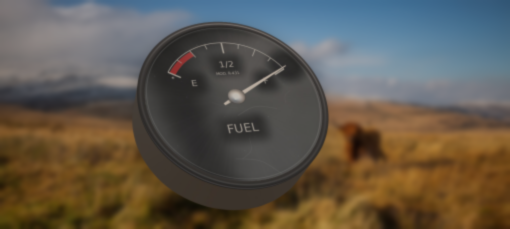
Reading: {"value": 1}
